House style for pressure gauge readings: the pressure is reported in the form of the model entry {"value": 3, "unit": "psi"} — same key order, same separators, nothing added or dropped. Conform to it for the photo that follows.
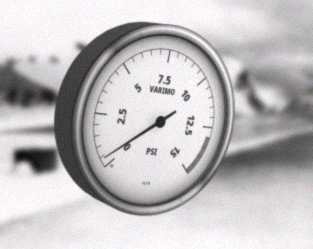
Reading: {"value": 0.5, "unit": "psi"}
